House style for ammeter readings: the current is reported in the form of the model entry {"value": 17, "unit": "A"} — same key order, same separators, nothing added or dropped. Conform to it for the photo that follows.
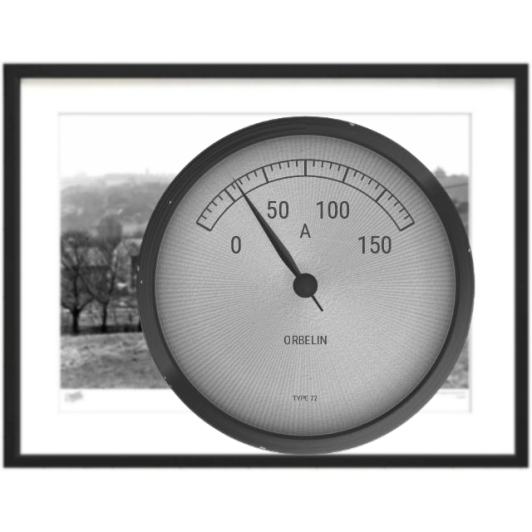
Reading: {"value": 32.5, "unit": "A"}
